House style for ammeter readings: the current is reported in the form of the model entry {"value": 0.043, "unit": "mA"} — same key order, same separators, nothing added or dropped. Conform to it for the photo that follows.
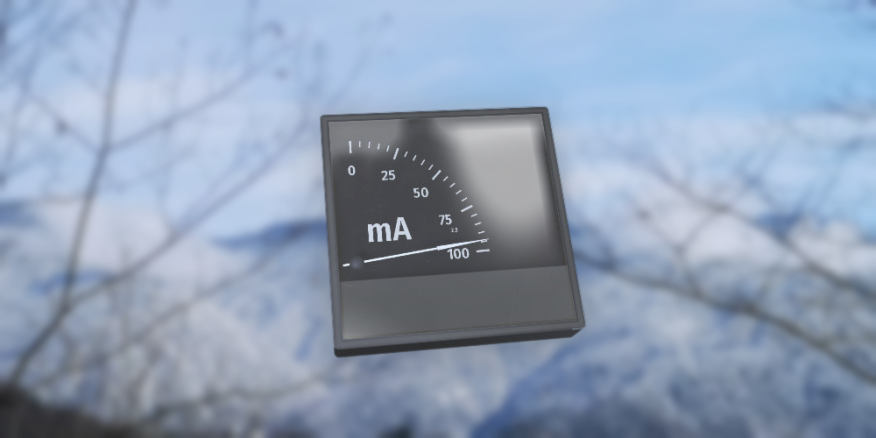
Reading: {"value": 95, "unit": "mA"}
